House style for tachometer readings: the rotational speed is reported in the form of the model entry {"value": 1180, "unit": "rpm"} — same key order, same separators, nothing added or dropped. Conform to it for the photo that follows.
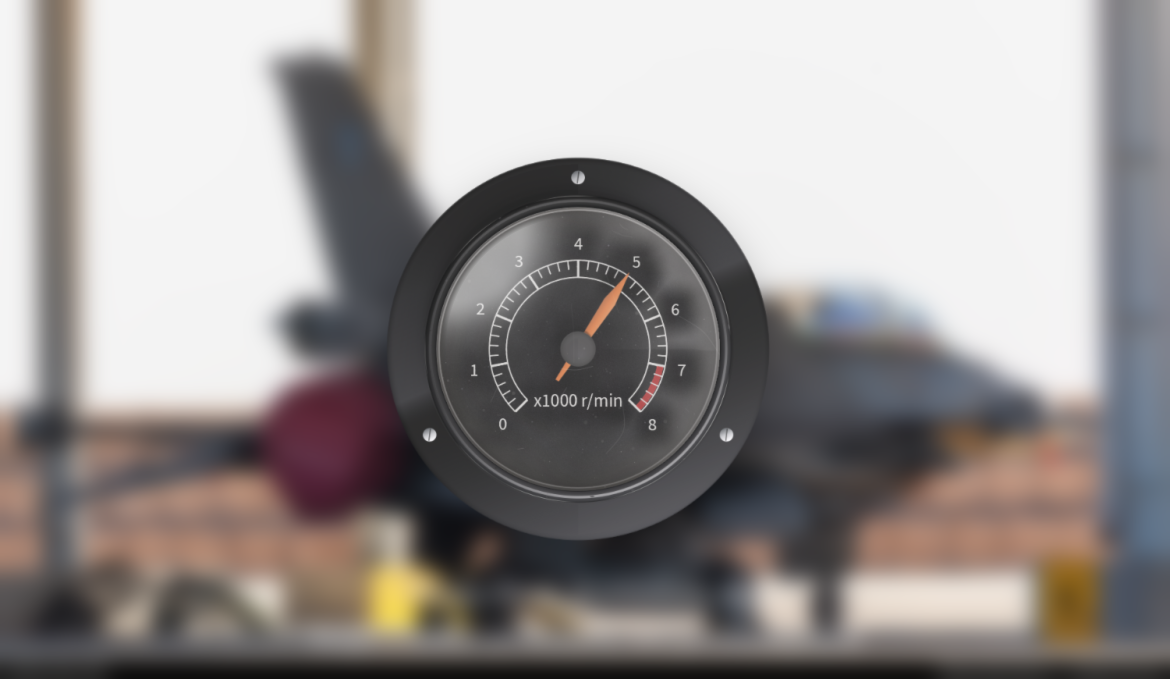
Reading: {"value": 5000, "unit": "rpm"}
